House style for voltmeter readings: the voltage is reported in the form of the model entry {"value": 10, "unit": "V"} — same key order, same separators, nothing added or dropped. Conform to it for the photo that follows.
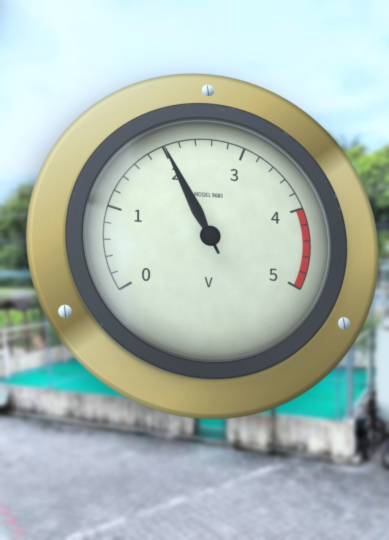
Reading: {"value": 2, "unit": "V"}
